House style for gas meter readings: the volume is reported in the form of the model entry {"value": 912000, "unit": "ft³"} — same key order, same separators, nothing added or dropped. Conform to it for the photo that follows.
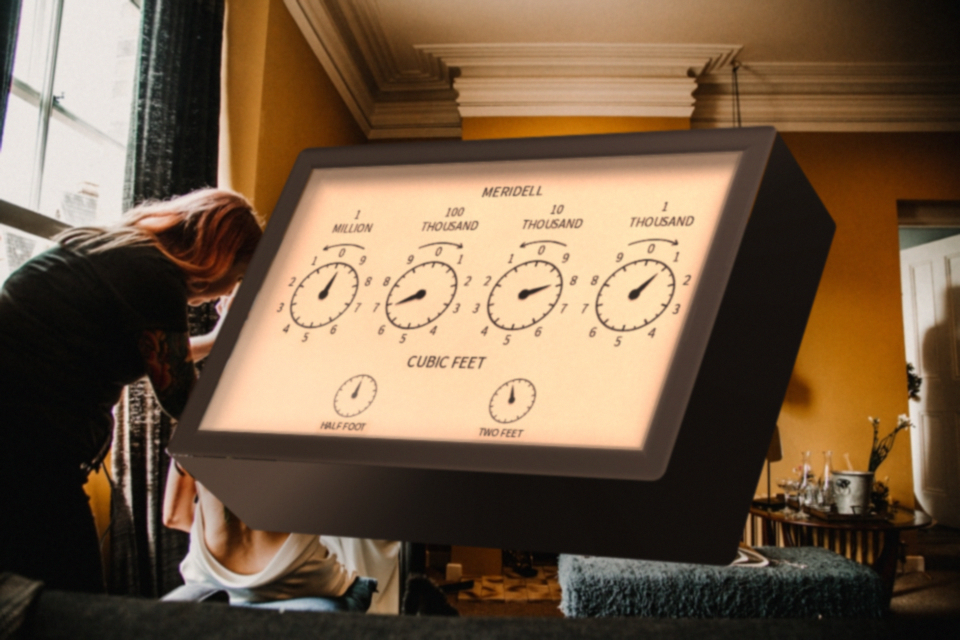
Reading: {"value": 968100, "unit": "ft³"}
